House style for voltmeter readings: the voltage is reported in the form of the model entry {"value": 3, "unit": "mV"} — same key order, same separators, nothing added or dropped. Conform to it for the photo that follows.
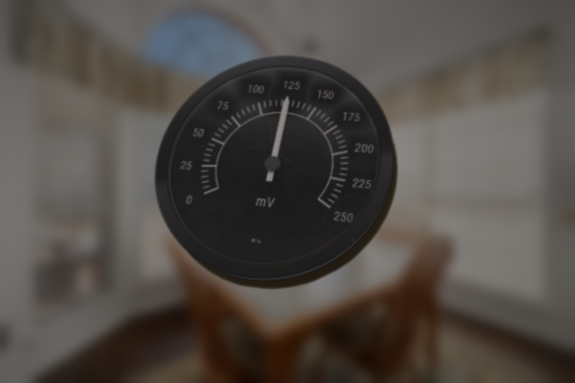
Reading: {"value": 125, "unit": "mV"}
